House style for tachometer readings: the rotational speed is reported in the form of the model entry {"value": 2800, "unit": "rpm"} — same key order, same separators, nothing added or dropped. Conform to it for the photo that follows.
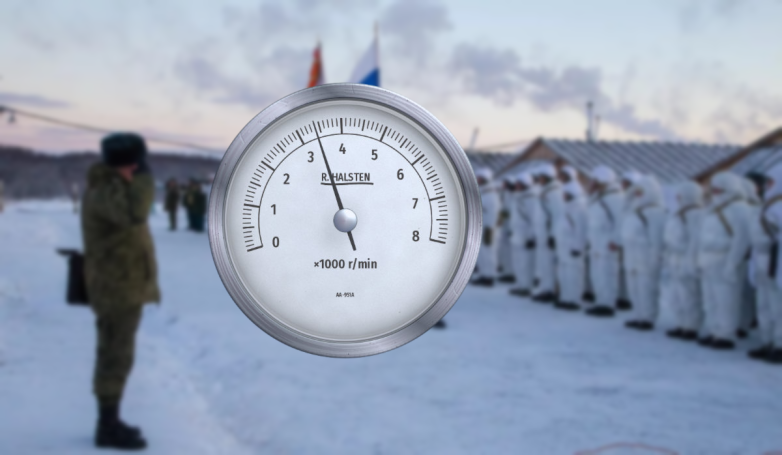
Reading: {"value": 3400, "unit": "rpm"}
